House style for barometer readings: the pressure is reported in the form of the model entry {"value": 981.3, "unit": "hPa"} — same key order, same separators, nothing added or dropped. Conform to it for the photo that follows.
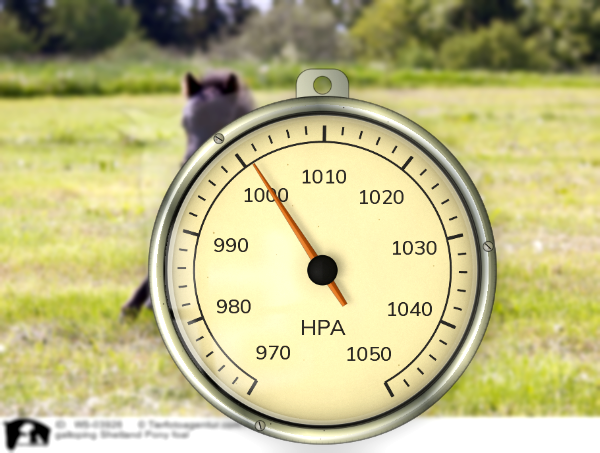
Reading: {"value": 1001, "unit": "hPa"}
